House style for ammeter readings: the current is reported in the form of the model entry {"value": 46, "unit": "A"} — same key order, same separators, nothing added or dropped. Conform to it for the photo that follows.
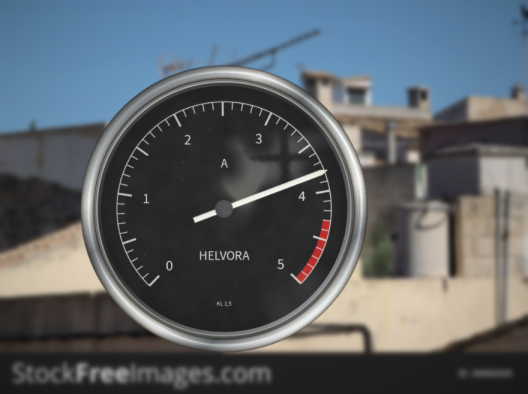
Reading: {"value": 3.8, "unit": "A"}
